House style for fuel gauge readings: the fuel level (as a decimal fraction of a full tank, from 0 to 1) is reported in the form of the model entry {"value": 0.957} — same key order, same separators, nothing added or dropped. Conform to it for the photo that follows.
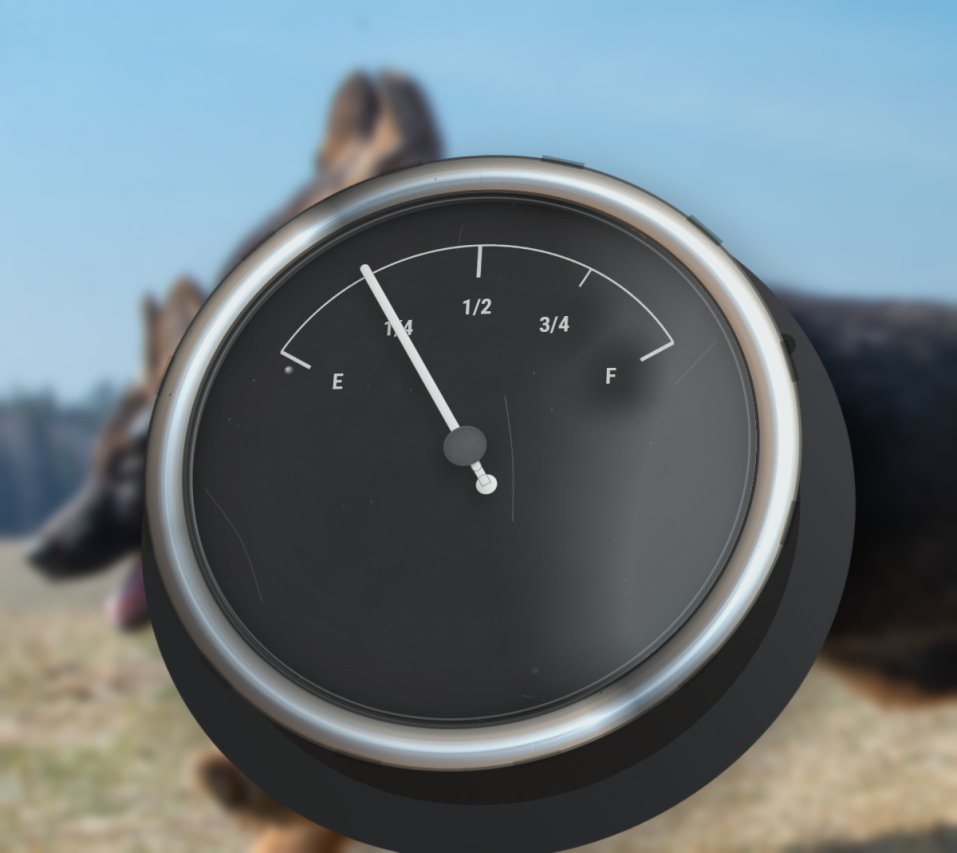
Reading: {"value": 0.25}
